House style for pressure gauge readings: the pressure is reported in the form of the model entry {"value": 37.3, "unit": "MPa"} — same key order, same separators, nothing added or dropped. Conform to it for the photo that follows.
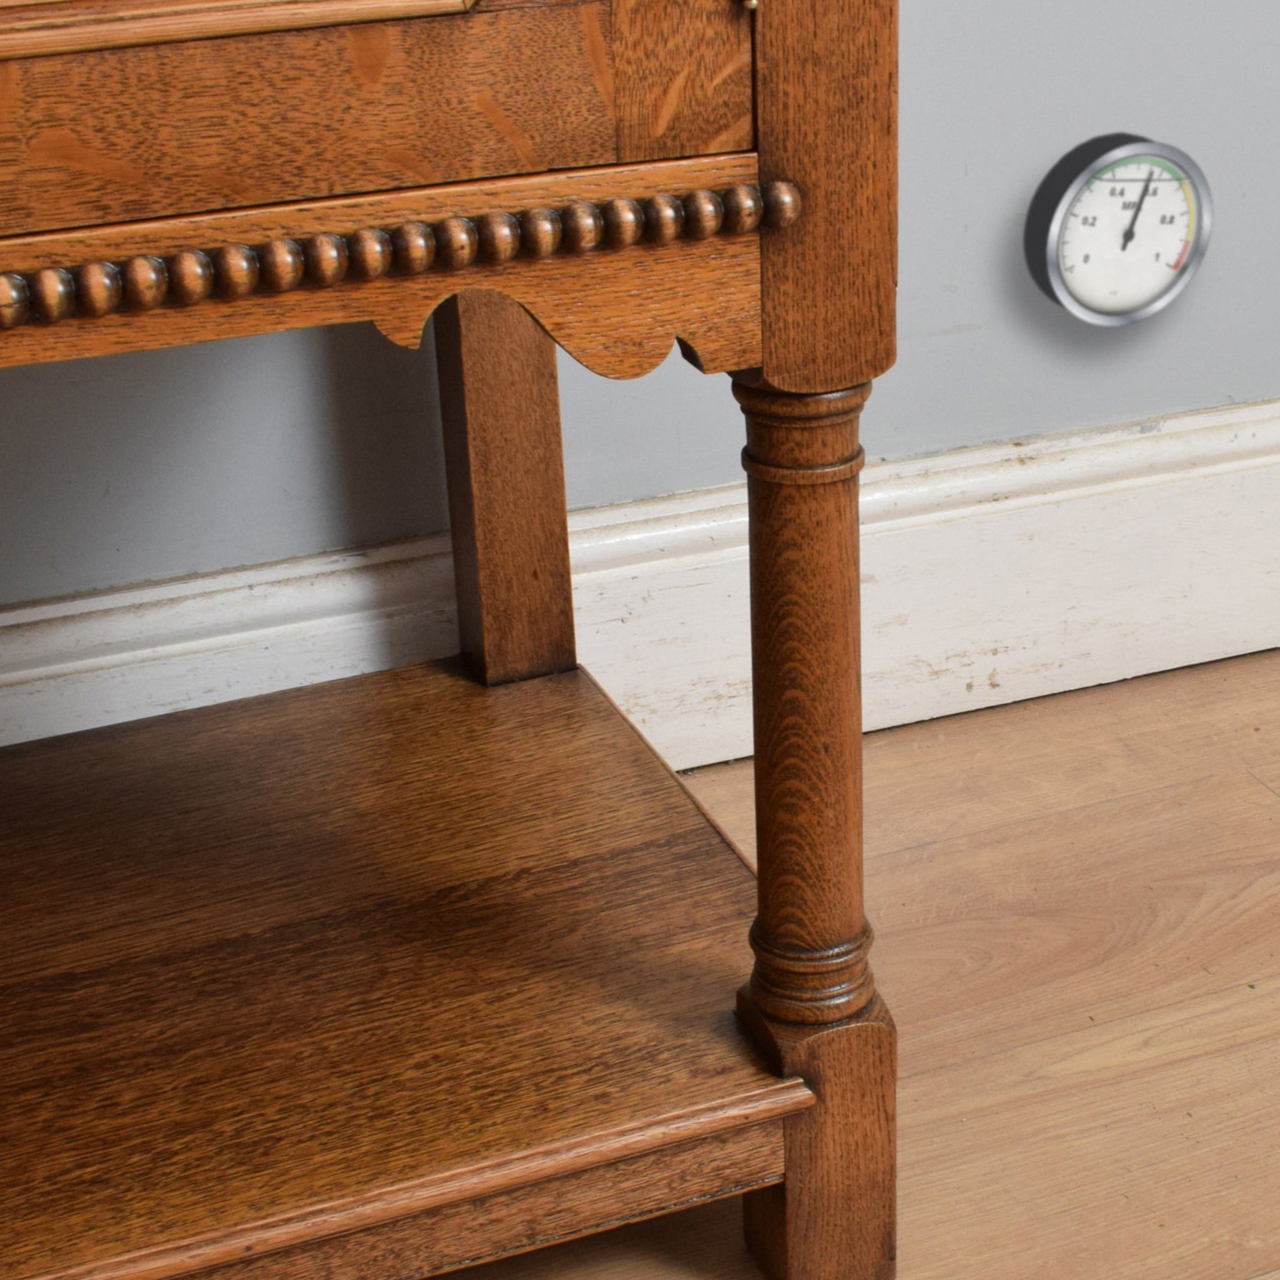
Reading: {"value": 0.55, "unit": "MPa"}
